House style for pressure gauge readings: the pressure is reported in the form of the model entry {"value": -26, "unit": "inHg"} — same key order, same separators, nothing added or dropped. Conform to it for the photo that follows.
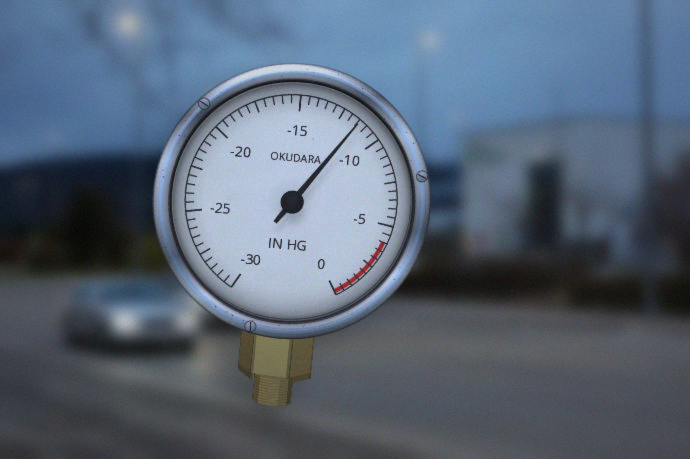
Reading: {"value": -11.5, "unit": "inHg"}
